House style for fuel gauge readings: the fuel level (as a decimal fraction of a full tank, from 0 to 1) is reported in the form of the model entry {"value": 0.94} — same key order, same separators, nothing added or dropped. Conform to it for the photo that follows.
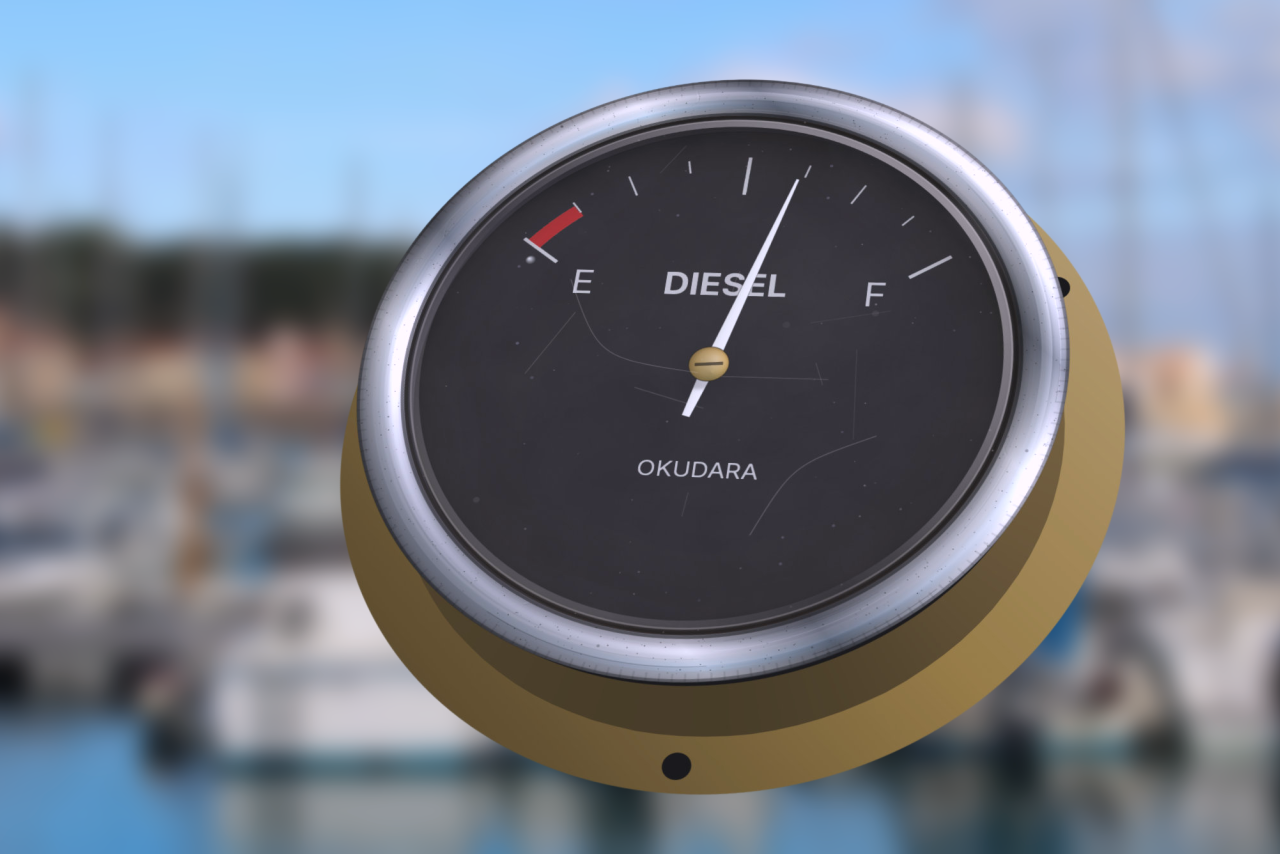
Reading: {"value": 0.625}
